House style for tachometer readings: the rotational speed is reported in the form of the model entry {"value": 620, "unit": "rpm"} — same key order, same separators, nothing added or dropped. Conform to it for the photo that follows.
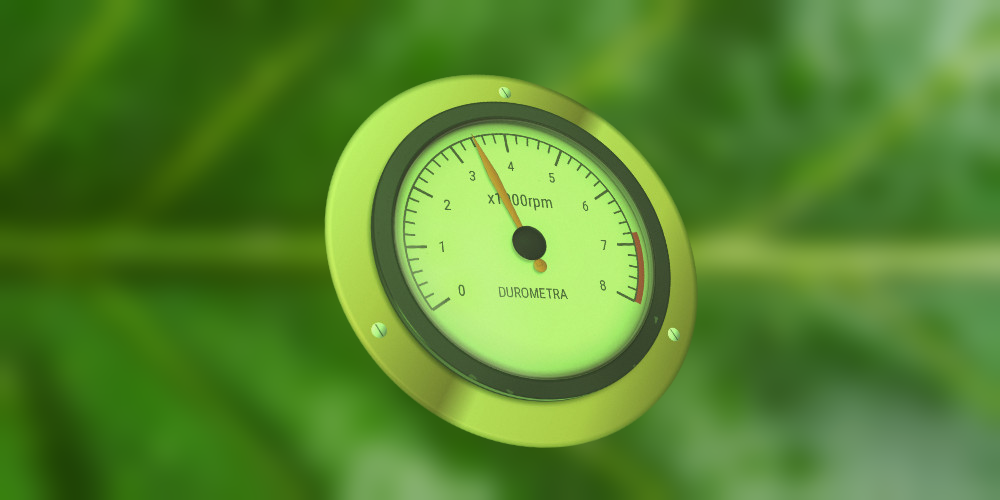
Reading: {"value": 3400, "unit": "rpm"}
